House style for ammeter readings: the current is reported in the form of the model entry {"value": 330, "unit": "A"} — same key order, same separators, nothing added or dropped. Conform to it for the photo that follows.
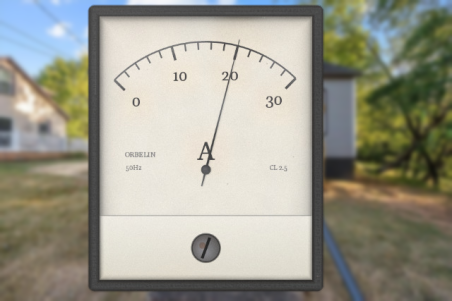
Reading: {"value": 20, "unit": "A"}
